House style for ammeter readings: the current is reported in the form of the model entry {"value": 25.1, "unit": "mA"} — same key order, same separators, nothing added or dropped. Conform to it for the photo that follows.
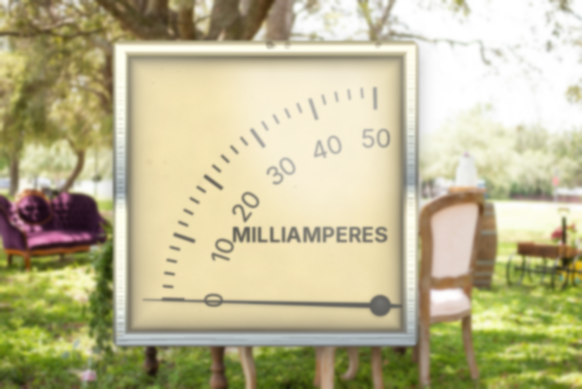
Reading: {"value": 0, "unit": "mA"}
